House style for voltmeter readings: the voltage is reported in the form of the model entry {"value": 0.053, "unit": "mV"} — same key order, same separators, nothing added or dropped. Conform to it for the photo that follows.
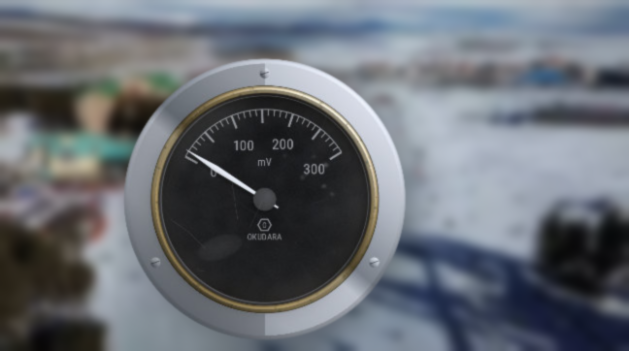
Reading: {"value": 10, "unit": "mV"}
